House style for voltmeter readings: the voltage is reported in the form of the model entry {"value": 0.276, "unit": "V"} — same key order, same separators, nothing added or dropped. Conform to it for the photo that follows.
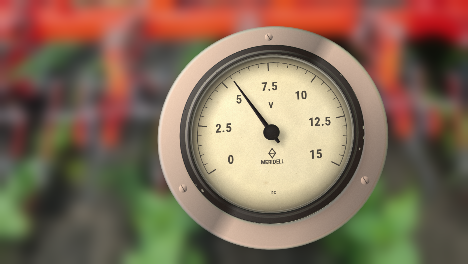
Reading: {"value": 5.5, "unit": "V"}
